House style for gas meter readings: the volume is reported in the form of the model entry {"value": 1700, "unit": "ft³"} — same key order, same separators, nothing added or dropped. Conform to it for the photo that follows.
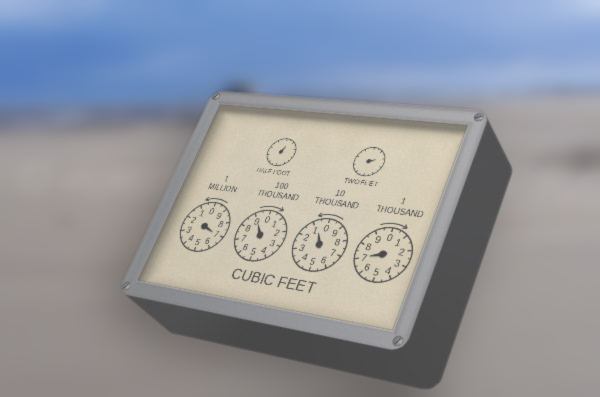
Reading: {"value": 690700, "unit": "ft³"}
